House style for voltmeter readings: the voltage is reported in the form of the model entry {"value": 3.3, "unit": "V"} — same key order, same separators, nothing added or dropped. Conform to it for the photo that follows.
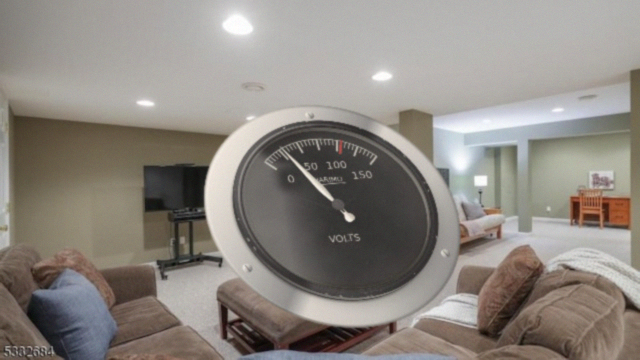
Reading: {"value": 25, "unit": "V"}
